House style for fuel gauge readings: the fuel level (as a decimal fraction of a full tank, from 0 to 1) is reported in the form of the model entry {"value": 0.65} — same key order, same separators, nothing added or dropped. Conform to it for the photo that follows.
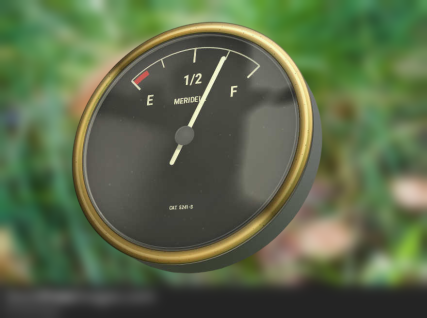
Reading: {"value": 0.75}
